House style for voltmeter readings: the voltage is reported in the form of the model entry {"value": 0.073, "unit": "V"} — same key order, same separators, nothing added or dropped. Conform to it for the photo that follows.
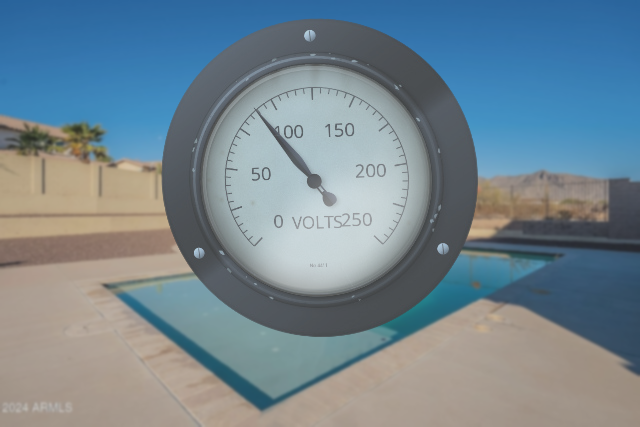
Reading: {"value": 90, "unit": "V"}
